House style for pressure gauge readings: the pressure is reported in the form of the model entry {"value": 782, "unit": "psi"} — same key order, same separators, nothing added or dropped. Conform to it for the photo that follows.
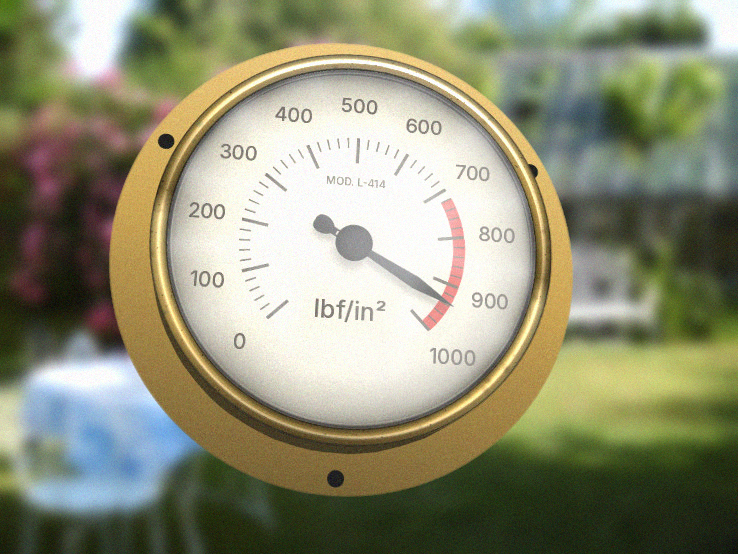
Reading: {"value": 940, "unit": "psi"}
